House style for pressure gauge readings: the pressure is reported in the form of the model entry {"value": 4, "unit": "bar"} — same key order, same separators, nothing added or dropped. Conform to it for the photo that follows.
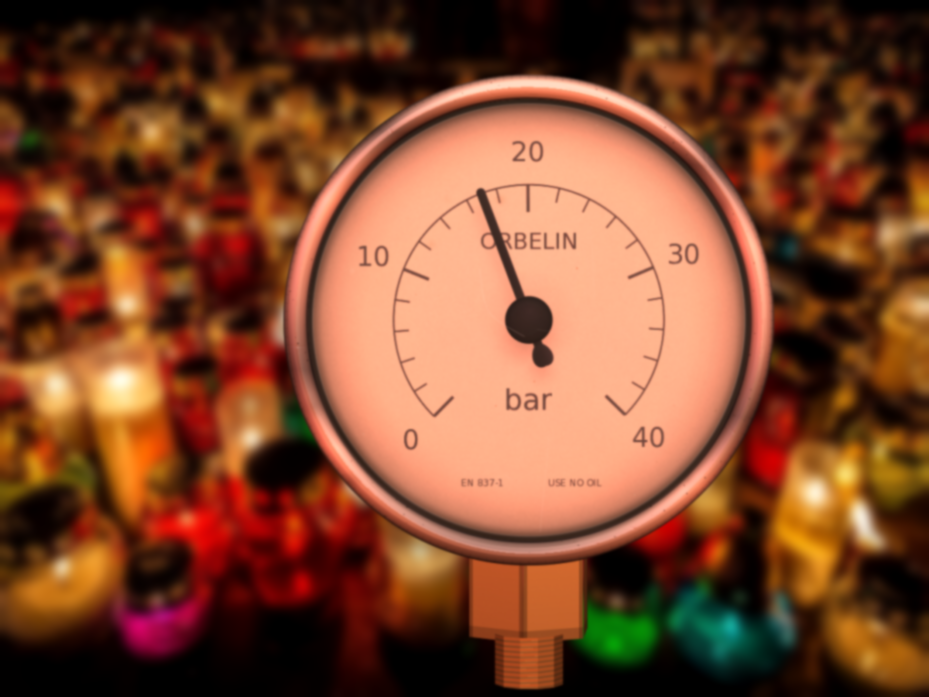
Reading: {"value": 17, "unit": "bar"}
